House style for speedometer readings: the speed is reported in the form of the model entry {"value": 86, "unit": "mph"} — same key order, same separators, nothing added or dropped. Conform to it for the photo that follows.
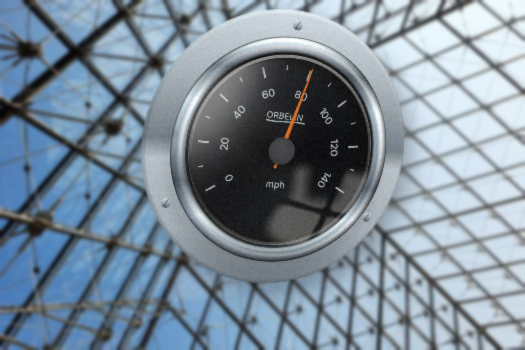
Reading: {"value": 80, "unit": "mph"}
